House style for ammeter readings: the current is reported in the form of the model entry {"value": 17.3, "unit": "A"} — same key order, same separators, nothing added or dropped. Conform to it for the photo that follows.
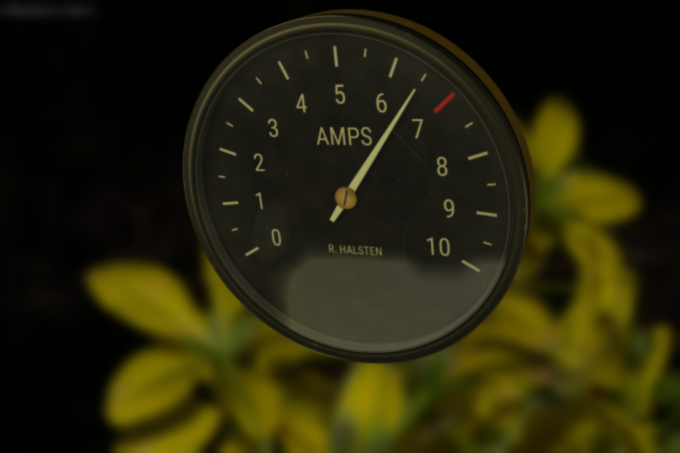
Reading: {"value": 6.5, "unit": "A"}
